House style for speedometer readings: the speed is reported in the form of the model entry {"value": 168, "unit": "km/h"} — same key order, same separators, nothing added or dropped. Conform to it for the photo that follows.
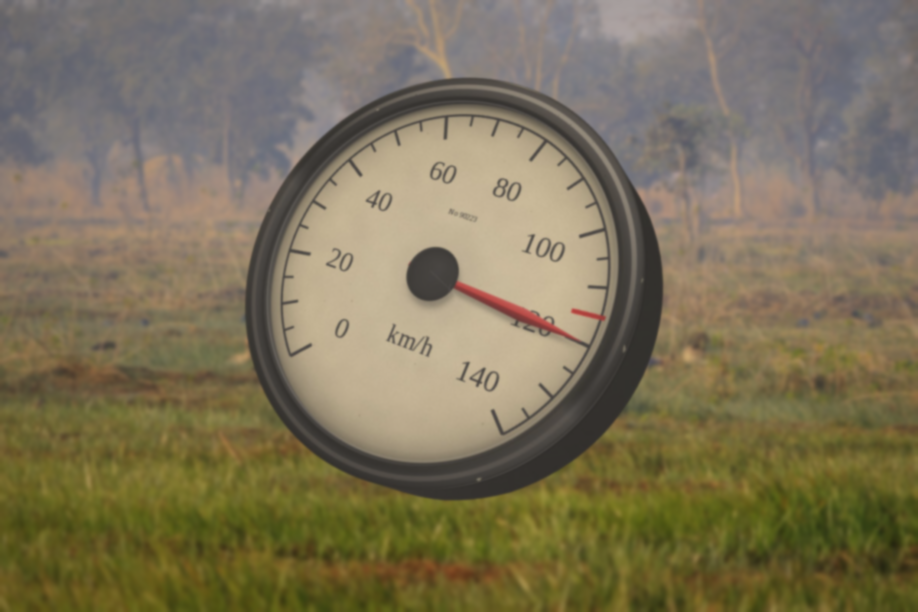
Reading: {"value": 120, "unit": "km/h"}
